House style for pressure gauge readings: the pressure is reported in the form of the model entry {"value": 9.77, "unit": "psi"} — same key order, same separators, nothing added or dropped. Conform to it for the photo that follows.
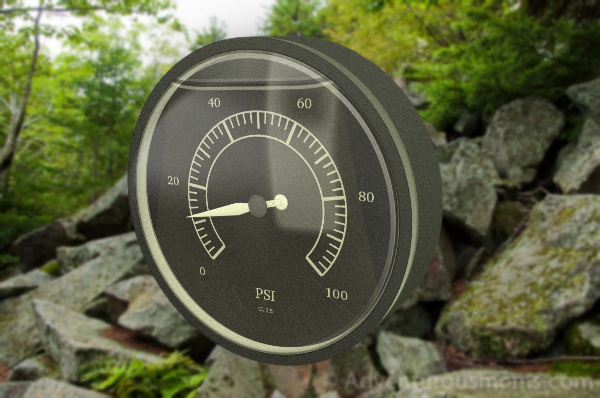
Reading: {"value": 12, "unit": "psi"}
